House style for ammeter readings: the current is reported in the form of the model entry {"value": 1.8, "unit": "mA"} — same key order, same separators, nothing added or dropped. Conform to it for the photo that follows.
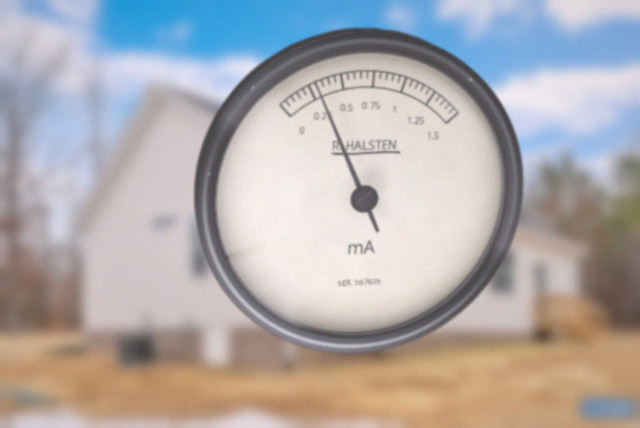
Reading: {"value": 0.3, "unit": "mA"}
